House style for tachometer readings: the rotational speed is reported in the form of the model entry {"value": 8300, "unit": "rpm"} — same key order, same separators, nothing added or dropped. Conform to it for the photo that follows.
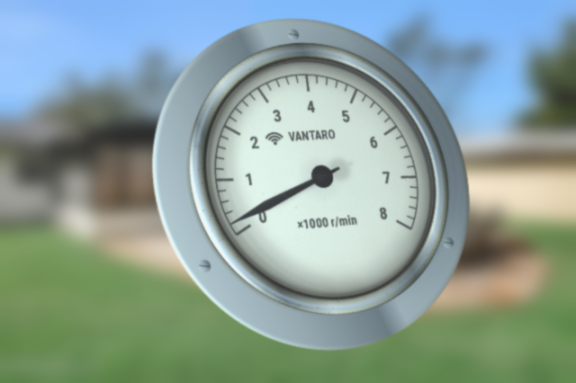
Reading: {"value": 200, "unit": "rpm"}
